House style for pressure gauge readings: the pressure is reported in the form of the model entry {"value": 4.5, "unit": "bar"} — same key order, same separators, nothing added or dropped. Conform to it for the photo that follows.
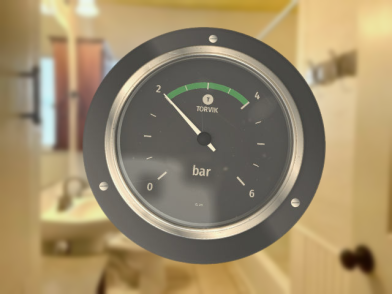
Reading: {"value": 2, "unit": "bar"}
